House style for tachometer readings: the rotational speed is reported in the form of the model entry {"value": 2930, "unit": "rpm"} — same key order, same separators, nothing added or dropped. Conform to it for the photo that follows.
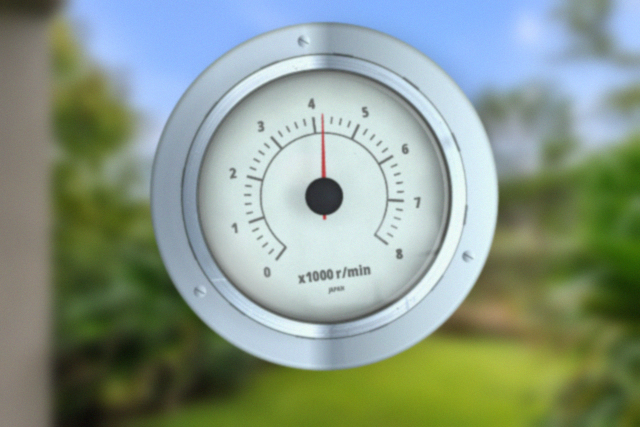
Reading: {"value": 4200, "unit": "rpm"}
